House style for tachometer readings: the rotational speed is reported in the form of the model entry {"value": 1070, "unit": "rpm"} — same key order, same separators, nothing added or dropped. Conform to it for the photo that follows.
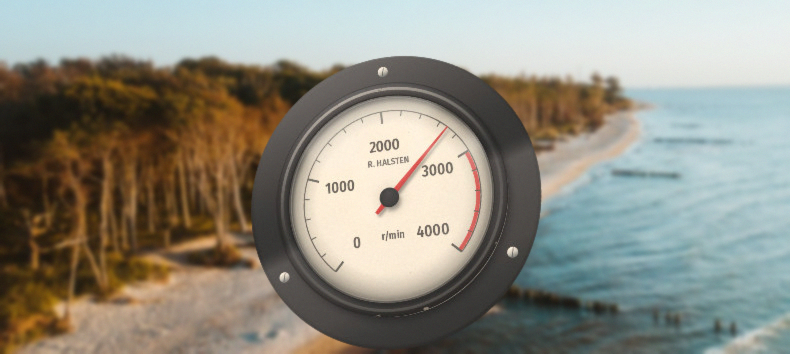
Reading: {"value": 2700, "unit": "rpm"}
